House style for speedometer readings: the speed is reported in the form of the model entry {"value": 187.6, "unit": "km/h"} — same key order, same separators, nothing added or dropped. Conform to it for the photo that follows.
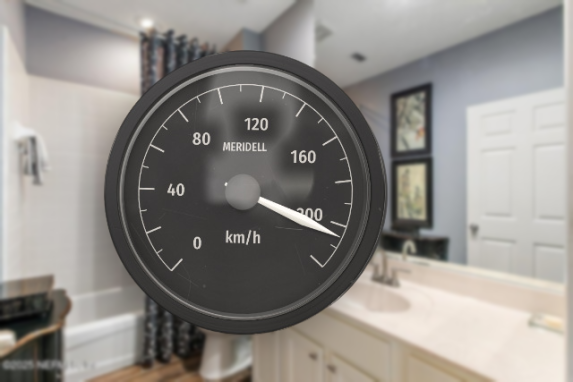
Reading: {"value": 205, "unit": "km/h"}
